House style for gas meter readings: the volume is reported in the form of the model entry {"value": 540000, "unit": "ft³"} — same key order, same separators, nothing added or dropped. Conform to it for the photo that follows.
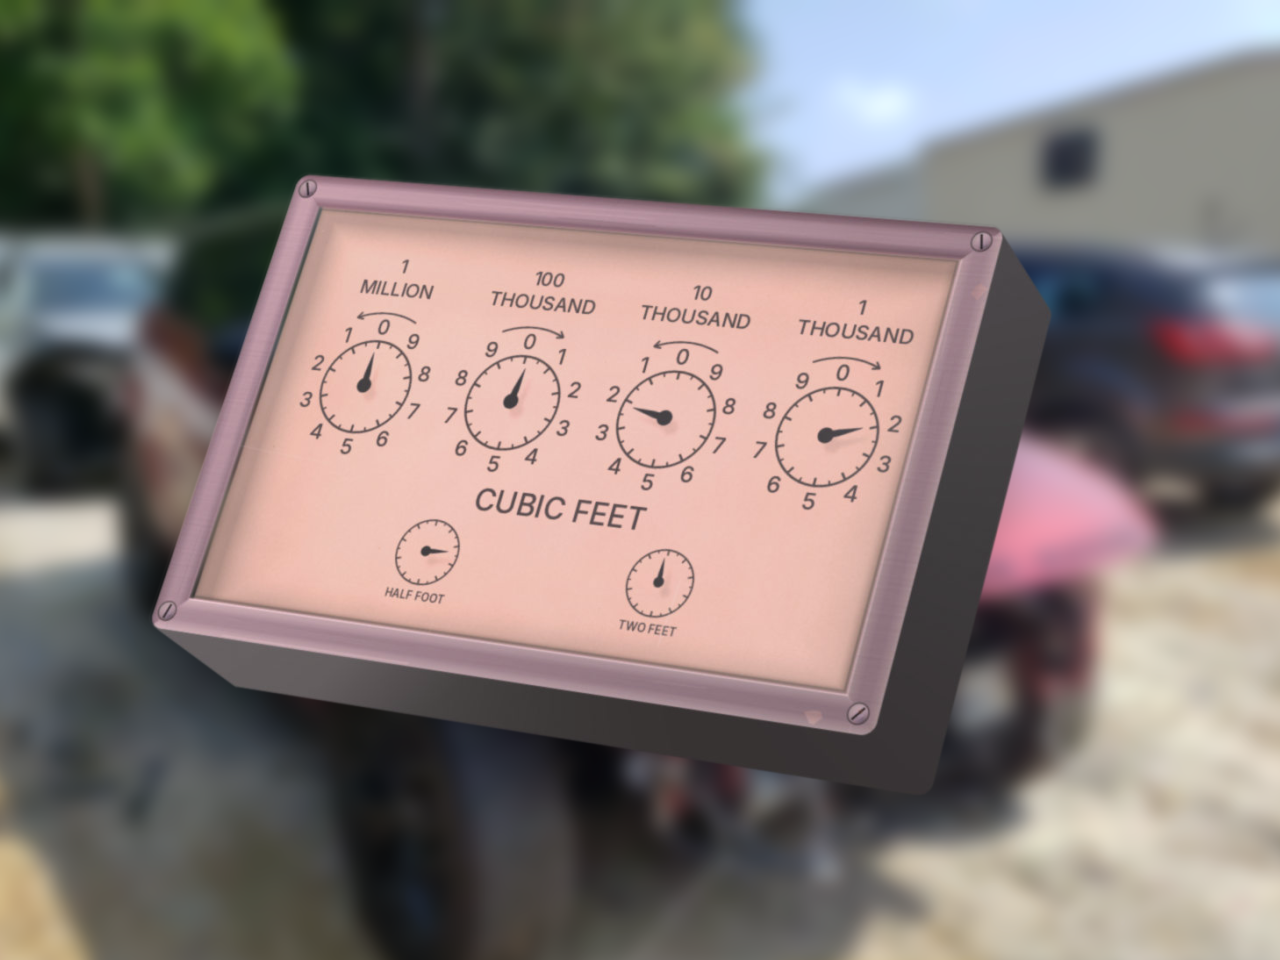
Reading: {"value": 2200, "unit": "ft³"}
